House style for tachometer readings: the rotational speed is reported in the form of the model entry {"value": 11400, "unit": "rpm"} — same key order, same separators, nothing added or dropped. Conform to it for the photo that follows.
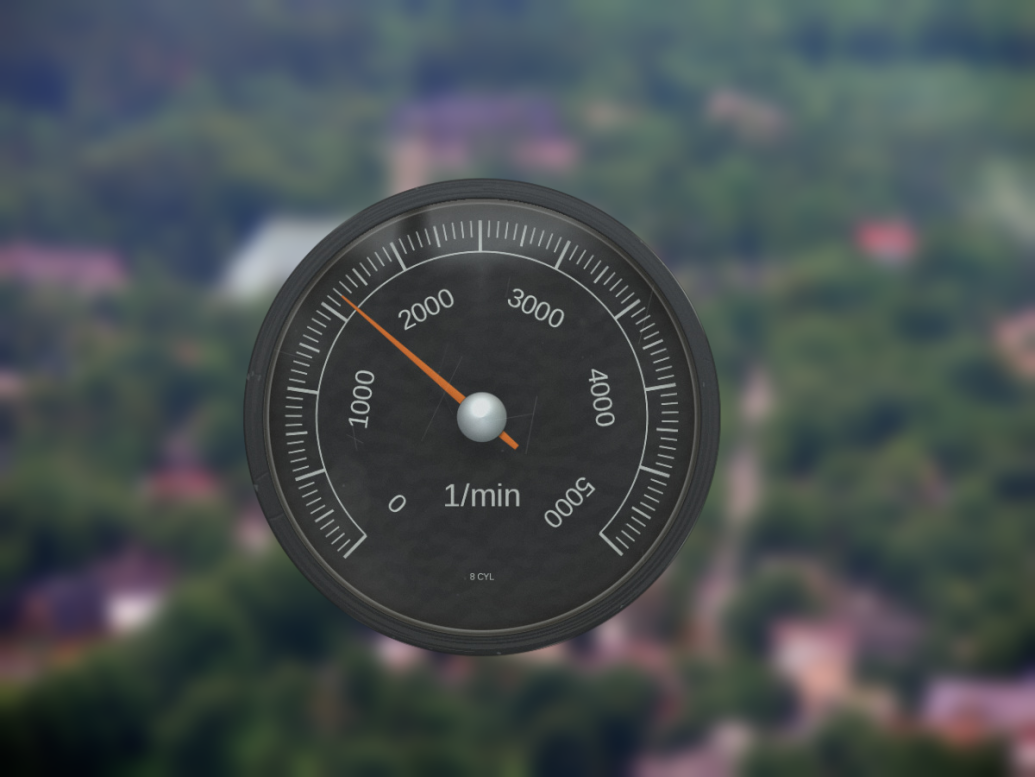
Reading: {"value": 1600, "unit": "rpm"}
